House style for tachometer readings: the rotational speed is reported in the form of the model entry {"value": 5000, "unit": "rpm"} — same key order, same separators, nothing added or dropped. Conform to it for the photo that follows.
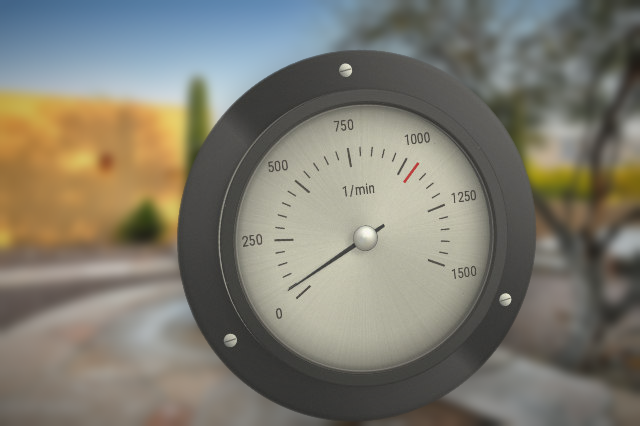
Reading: {"value": 50, "unit": "rpm"}
